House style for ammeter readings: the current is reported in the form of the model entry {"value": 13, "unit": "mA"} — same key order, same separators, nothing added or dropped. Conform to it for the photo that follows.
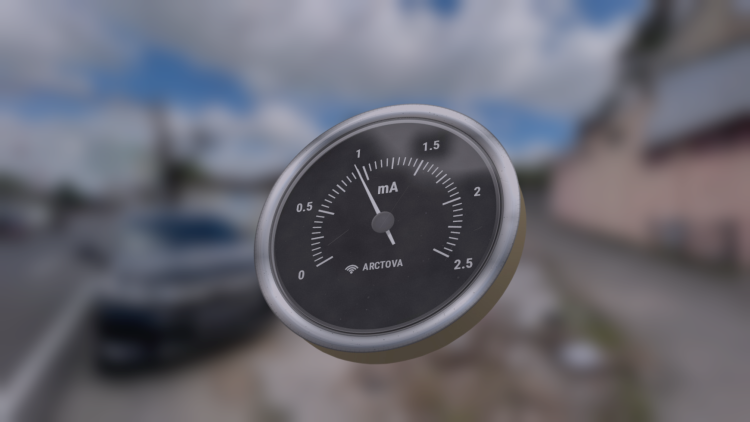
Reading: {"value": 0.95, "unit": "mA"}
